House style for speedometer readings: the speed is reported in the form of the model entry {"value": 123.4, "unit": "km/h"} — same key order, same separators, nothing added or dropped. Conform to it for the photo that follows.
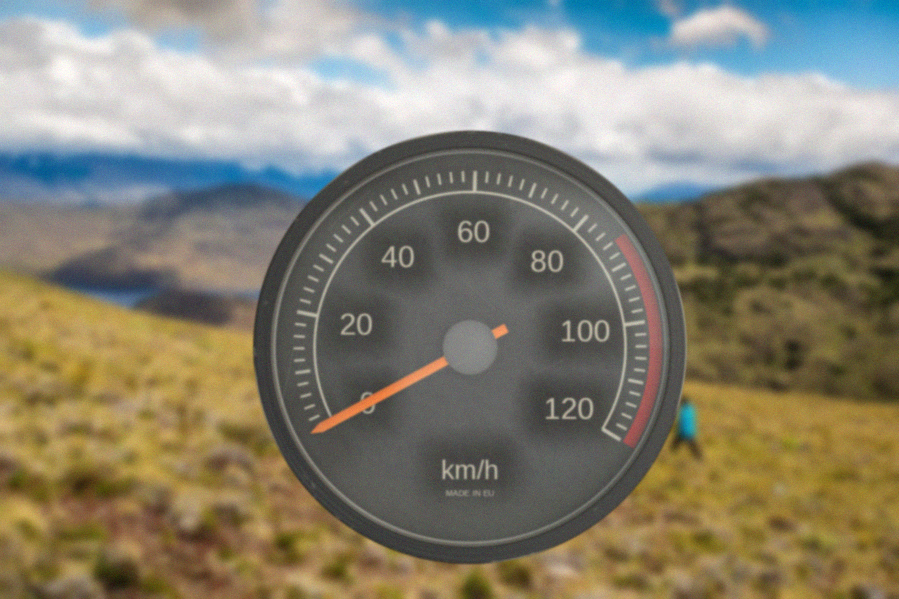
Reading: {"value": 0, "unit": "km/h"}
